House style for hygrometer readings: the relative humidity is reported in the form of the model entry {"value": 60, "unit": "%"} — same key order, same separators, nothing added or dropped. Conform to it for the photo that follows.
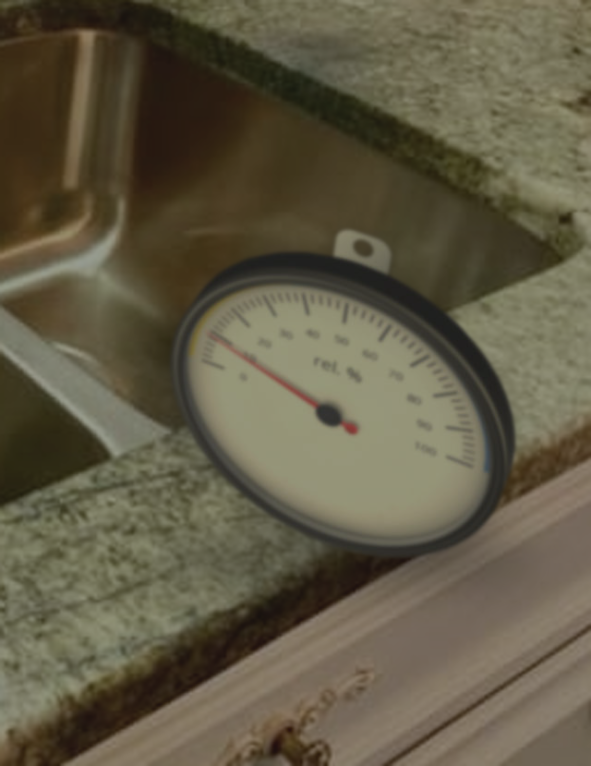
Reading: {"value": 10, "unit": "%"}
